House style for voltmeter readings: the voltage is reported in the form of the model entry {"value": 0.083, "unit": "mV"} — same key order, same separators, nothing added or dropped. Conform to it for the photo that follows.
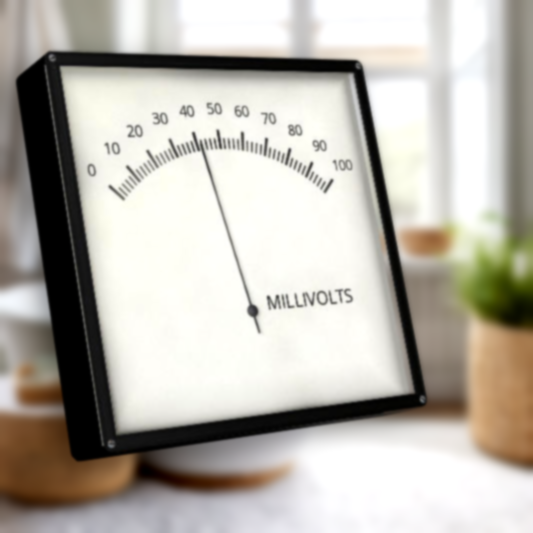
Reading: {"value": 40, "unit": "mV"}
